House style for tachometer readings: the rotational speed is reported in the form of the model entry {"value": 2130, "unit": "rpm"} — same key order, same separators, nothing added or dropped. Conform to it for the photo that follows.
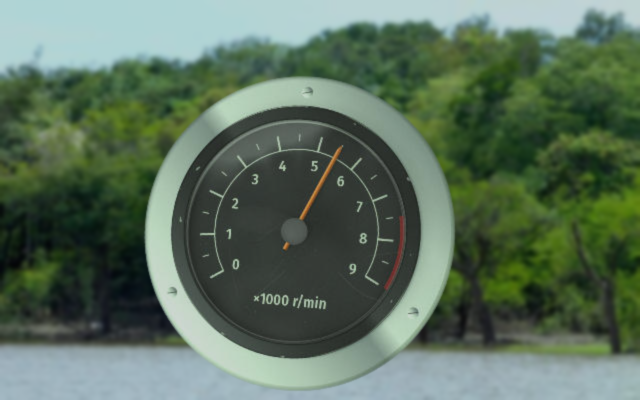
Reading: {"value": 5500, "unit": "rpm"}
